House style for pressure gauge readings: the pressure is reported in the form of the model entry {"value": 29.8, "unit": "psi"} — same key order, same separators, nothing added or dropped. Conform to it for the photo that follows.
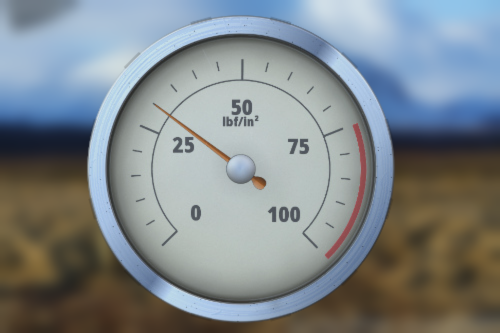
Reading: {"value": 30, "unit": "psi"}
